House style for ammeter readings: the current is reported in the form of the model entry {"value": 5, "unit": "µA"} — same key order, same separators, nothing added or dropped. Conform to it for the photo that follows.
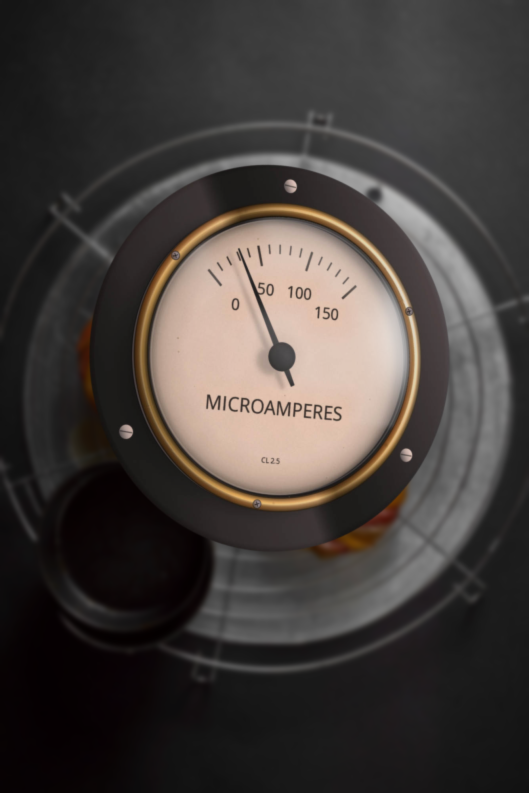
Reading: {"value": 30, "unit": "µA"}
